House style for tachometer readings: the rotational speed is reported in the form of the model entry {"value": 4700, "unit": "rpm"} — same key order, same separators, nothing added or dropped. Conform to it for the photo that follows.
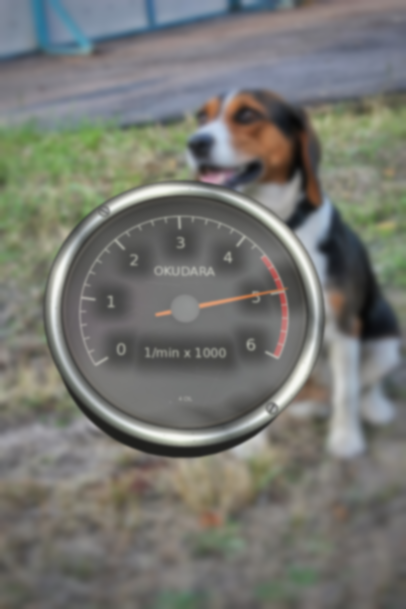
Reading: {"value": 5000, "unit": "rpm"}
